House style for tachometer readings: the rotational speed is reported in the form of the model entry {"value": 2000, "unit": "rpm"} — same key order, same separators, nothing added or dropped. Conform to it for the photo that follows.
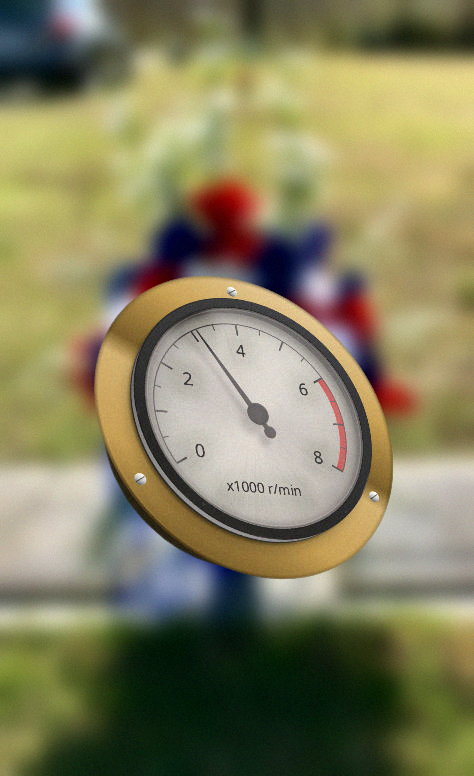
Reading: {"value": 3000, "unit": "rpm"}
